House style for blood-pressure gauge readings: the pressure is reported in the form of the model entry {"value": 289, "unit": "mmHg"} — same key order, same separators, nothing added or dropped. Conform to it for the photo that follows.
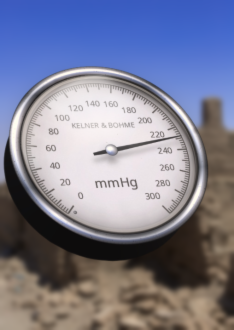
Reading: {"value": 230, "unit": "mmHg"}
